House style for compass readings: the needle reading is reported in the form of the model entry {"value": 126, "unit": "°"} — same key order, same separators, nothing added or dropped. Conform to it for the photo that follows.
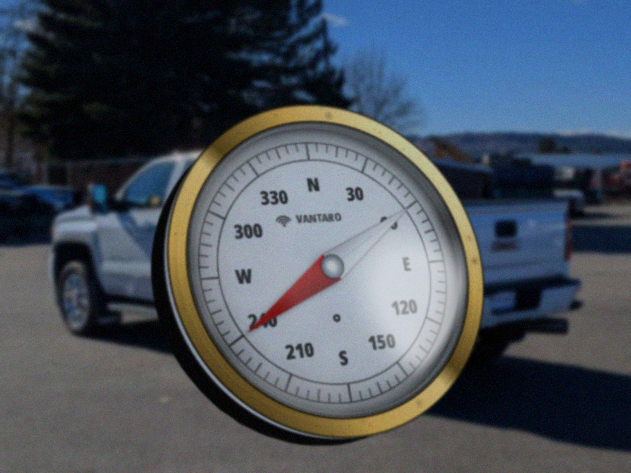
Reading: {"value": 240, "unit": "°"}
